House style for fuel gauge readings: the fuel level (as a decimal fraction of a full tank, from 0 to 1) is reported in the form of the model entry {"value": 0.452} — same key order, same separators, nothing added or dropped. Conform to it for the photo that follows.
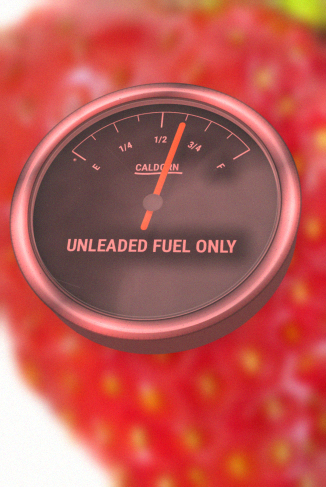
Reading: {"value": 0.625}
